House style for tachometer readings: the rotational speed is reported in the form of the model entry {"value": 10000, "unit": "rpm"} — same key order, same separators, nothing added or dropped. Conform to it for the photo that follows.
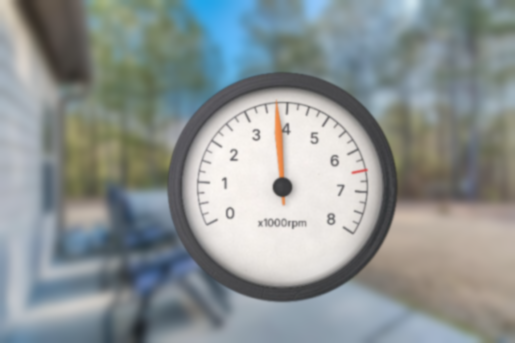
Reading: {"value": 3750, "unit": "rpm"}
